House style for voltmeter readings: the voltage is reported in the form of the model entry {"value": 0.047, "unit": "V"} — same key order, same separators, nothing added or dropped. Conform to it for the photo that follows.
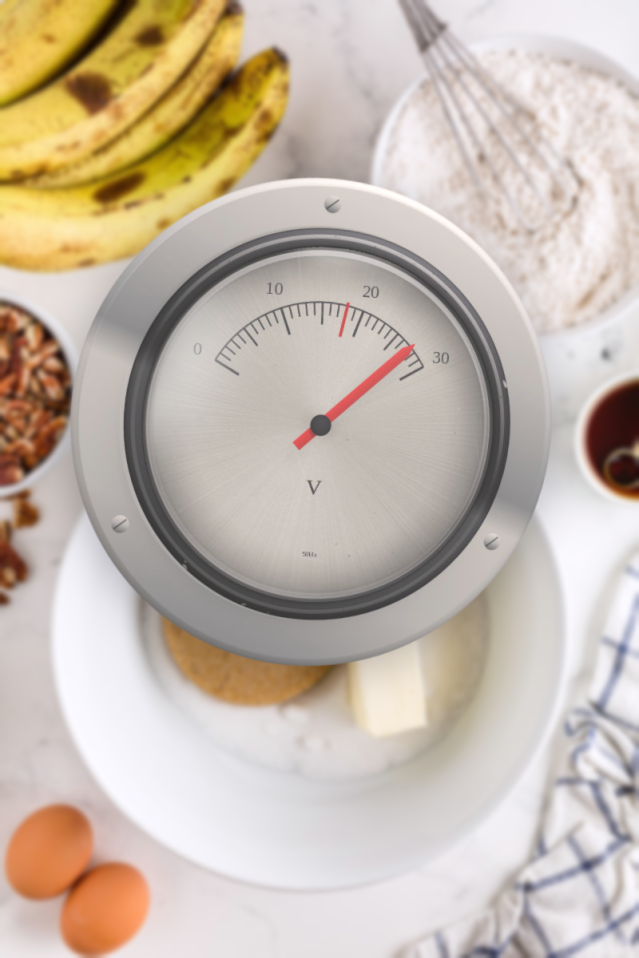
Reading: {"value": 27, "unit": "V"}
